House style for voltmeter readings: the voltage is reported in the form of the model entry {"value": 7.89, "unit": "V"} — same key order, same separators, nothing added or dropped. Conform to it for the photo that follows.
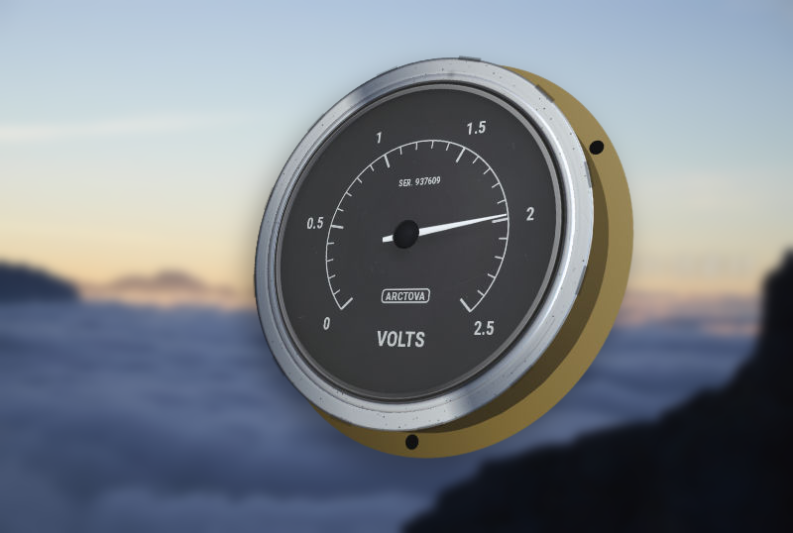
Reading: {"value": 2, "unit": "V"}
